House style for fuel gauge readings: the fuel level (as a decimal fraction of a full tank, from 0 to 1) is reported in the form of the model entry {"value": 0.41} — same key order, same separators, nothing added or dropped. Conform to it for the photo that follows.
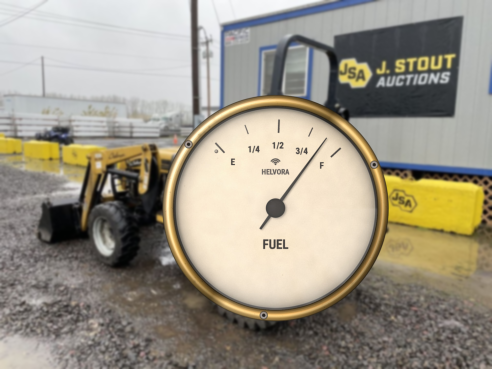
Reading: {"value": 0.875}
